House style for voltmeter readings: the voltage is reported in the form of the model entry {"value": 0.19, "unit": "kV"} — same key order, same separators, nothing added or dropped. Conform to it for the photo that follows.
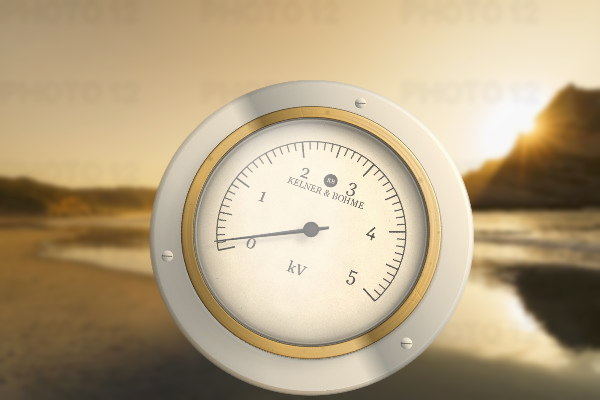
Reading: {"value": 0.1, "unit": "kV"}
